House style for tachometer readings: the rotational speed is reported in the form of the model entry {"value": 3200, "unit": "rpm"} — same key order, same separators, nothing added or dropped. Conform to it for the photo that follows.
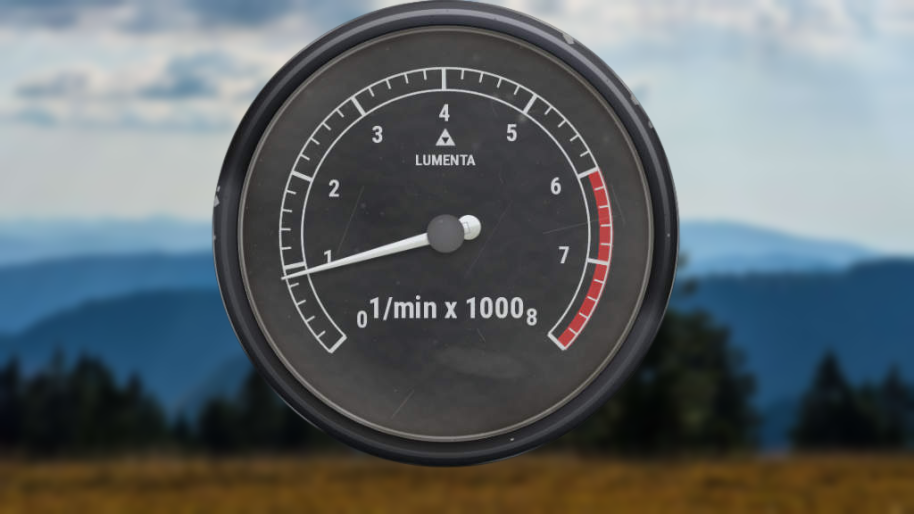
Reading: {"value": 900, "unit": "rpm"}
